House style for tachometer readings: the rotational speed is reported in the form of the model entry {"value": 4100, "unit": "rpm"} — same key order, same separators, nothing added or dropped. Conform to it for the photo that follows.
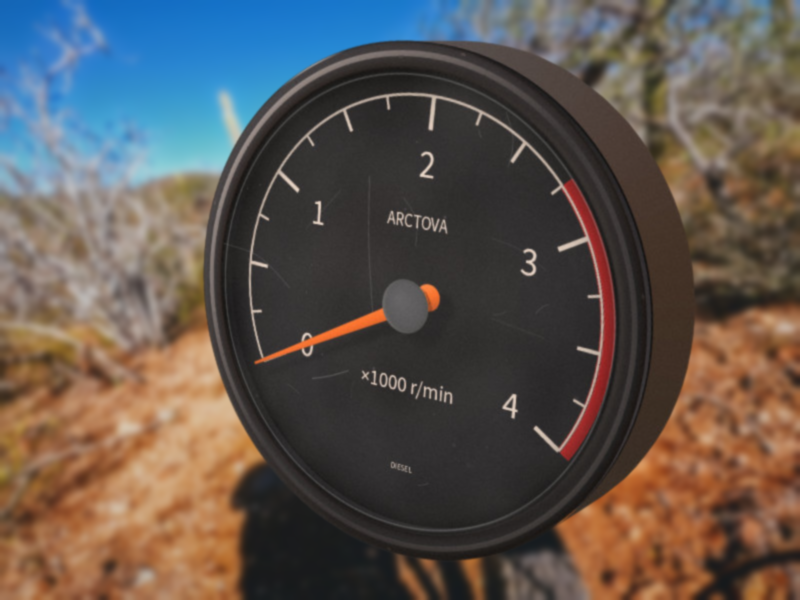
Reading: {"value": 0, "unit": "rpm"}
